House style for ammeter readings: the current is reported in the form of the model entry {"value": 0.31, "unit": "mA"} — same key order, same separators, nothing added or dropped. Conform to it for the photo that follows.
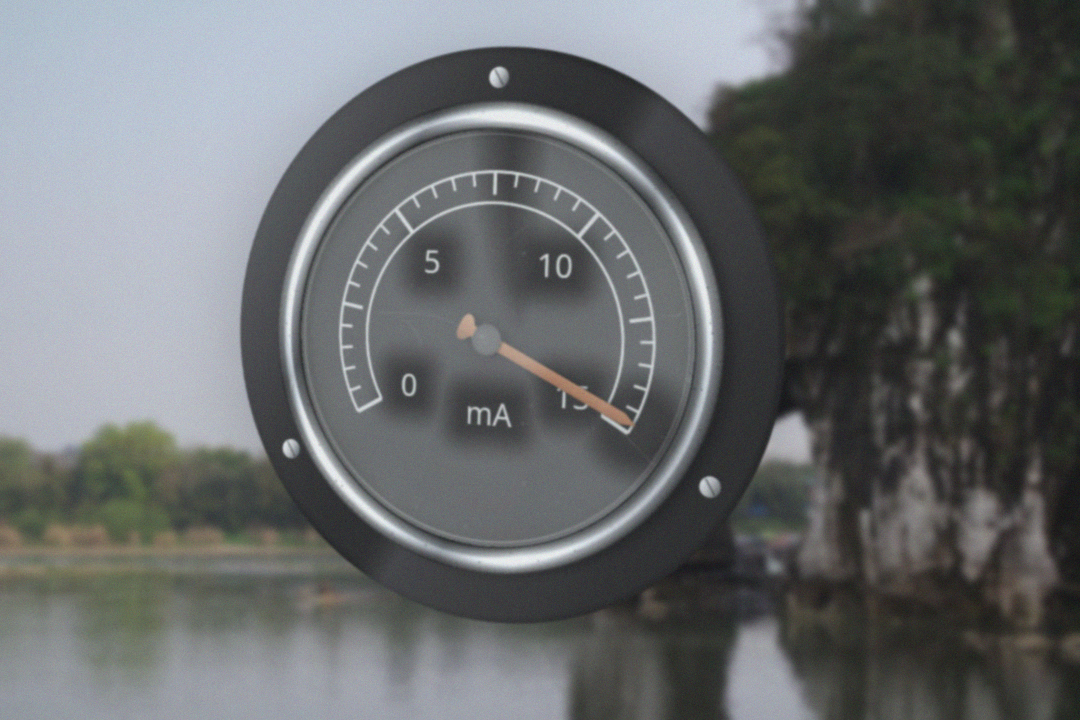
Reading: {"value": 14.75, "unit": "mA"}
